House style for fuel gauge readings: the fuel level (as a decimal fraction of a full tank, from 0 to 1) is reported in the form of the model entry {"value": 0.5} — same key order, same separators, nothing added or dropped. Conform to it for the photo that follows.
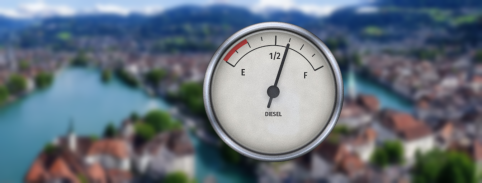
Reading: {"value": 0.625}
